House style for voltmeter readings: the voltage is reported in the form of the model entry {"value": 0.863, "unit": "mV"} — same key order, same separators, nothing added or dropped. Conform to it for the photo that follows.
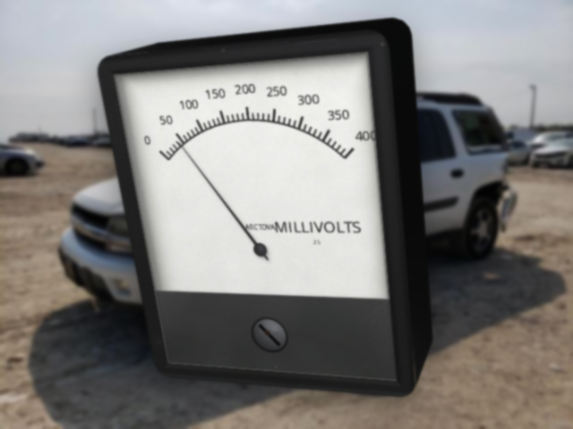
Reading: {"value": 50, "unit": "mV"}
